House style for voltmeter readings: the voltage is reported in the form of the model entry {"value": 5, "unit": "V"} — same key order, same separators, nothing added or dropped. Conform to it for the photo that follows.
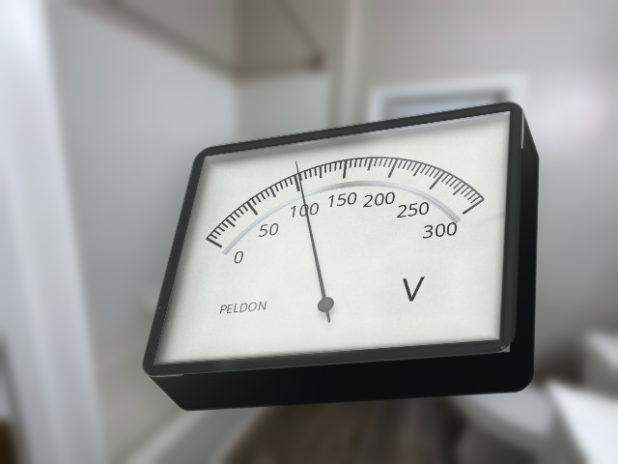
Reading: {"value": 105, "unit": "V"}
